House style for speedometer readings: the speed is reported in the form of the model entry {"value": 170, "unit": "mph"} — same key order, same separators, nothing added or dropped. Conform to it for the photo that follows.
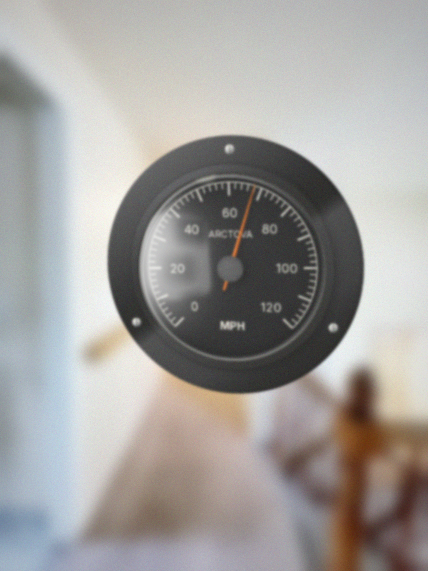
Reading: {"value": 68, "unit": "mph"}
